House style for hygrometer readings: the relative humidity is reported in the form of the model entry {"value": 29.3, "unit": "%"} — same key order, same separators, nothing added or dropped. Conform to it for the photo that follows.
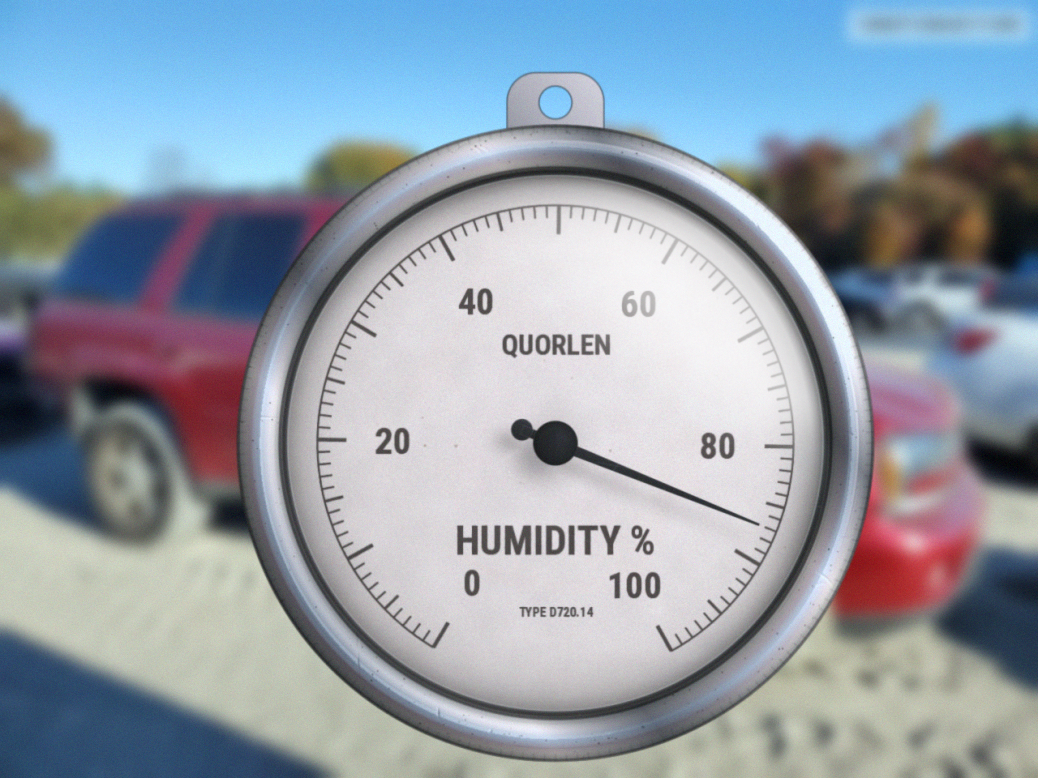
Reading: {"value": 87, "unit": "%"}
